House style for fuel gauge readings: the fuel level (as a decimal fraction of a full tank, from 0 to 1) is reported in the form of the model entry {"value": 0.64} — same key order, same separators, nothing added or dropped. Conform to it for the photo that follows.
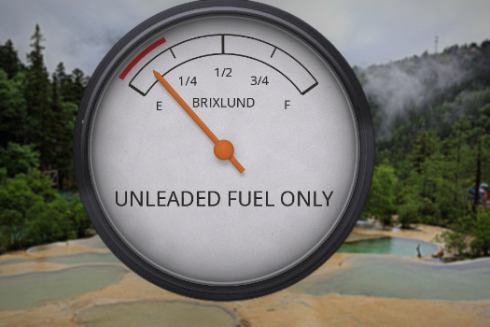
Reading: {"value": 0.125}
